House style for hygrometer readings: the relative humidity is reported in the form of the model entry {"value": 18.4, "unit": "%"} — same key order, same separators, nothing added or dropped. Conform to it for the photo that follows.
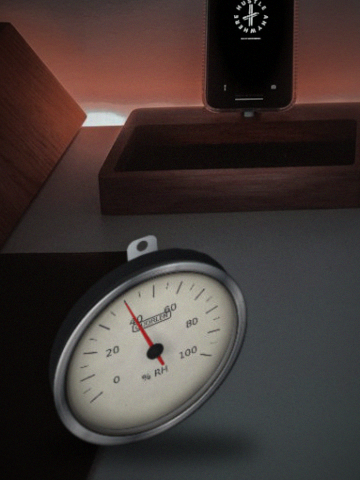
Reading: {"value": 40, "unit": "%"}
